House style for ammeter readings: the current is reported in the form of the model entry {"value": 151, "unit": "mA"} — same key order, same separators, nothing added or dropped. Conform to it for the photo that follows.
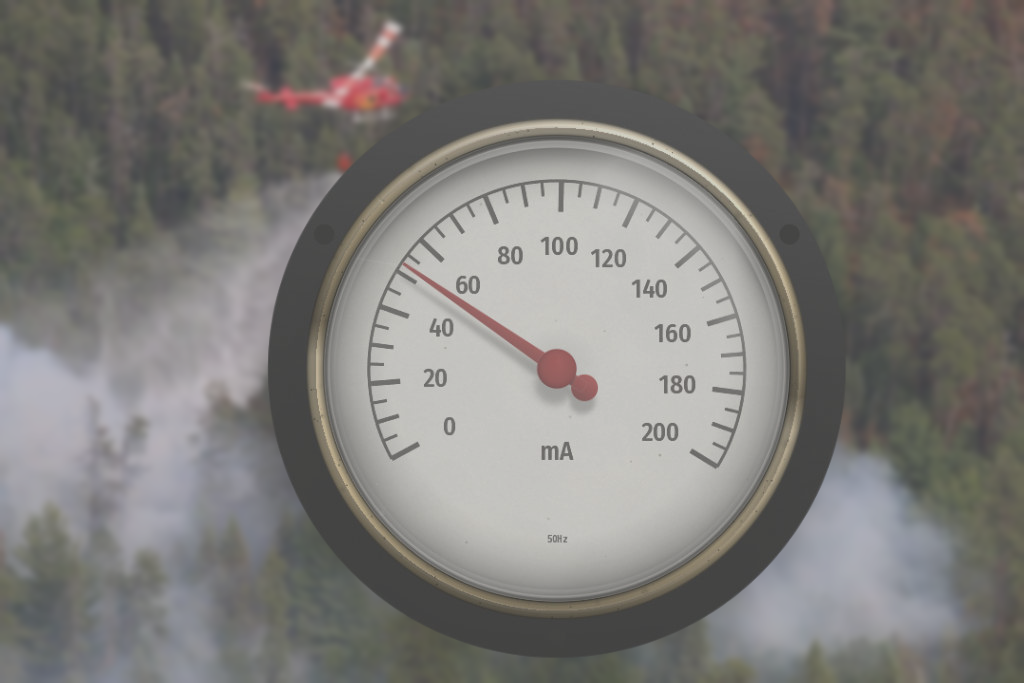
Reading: {"value": 52.5, "unit": "mA"}
